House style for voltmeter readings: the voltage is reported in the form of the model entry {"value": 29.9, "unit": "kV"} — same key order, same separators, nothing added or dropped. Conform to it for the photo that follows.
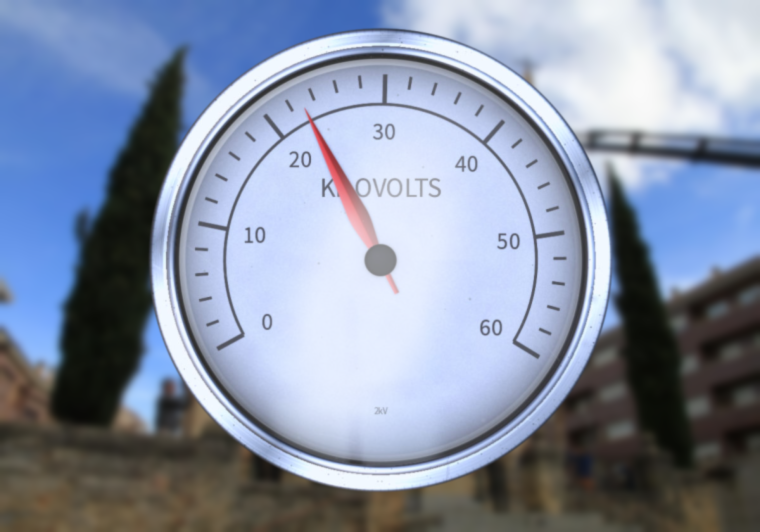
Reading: {"value": 23, "unit": "kV"}
